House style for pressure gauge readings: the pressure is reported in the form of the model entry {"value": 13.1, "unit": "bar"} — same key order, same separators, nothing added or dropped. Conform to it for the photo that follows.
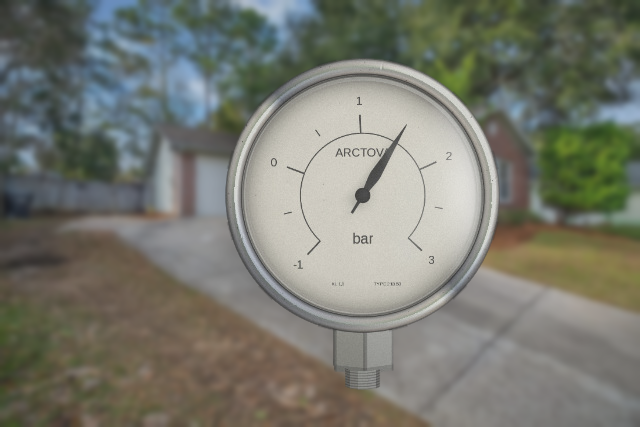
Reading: {"value": 1.5, "unit": "bar"}
